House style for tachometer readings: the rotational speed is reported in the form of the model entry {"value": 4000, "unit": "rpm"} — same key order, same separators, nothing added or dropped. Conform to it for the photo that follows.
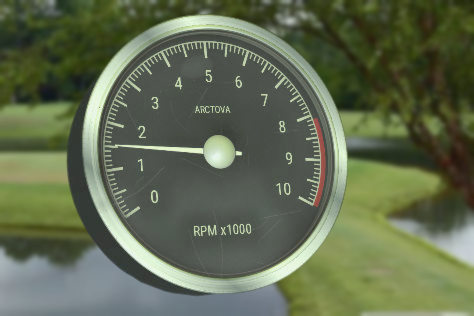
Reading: {"value": 1500, "unit": "rpm"}
